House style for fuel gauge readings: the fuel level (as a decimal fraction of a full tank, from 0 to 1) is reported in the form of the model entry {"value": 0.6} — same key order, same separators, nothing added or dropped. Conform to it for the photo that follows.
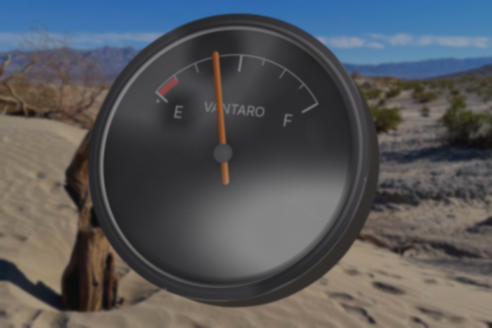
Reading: {"value": 0.375}
